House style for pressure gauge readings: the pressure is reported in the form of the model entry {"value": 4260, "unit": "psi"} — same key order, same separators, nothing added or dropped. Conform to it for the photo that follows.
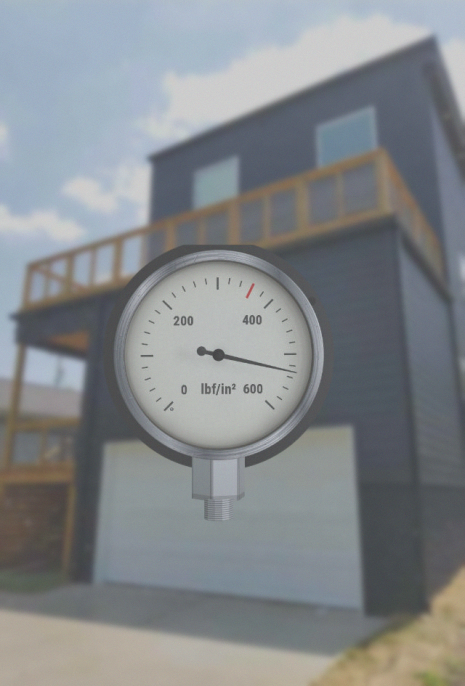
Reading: {"value": 530, "unit": "psi"}
